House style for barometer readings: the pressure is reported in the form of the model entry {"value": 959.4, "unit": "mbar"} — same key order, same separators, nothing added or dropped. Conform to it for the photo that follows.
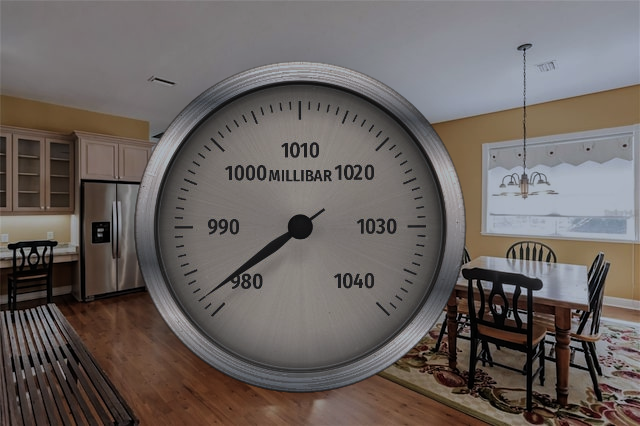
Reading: {"value": 982, "unit": "mbar"}
